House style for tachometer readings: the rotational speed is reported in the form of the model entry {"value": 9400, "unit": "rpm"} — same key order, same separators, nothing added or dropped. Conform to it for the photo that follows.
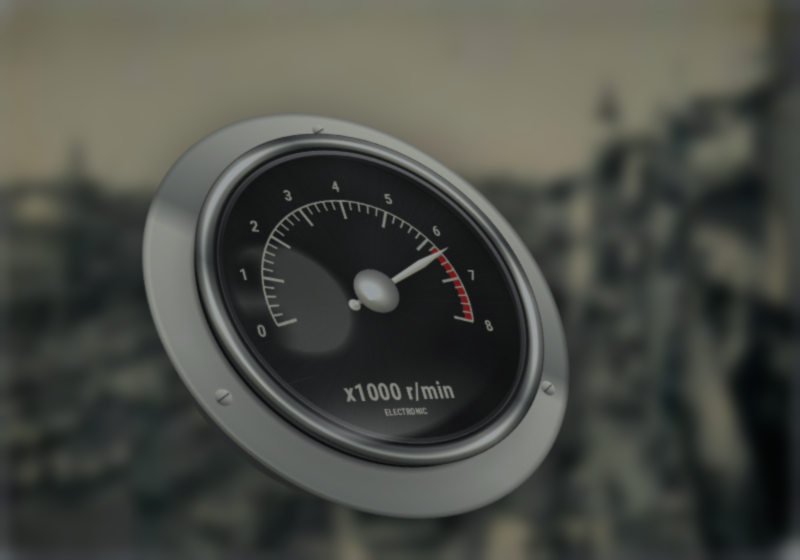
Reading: {"value": 6400, "unit": "rpm"}
